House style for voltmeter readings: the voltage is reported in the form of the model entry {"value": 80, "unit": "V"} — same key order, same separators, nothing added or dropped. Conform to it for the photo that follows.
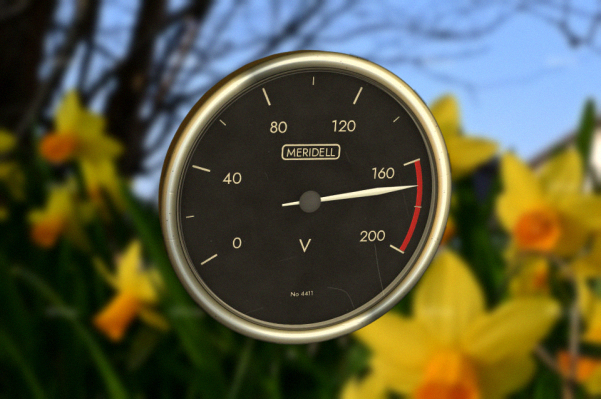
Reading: {"value": 170, "unit": "V"}
